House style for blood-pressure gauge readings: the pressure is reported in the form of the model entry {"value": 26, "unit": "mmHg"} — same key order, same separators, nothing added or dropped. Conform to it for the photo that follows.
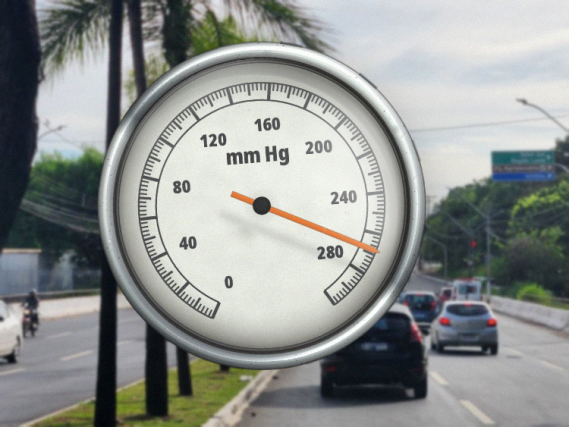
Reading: {"value": 268, "unit": "mmHg"}
